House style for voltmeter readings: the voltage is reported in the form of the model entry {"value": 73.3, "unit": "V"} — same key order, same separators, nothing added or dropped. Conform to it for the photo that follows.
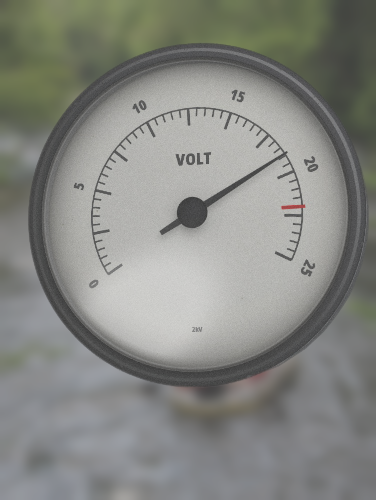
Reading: {"value": 19, "unit": "V"}
